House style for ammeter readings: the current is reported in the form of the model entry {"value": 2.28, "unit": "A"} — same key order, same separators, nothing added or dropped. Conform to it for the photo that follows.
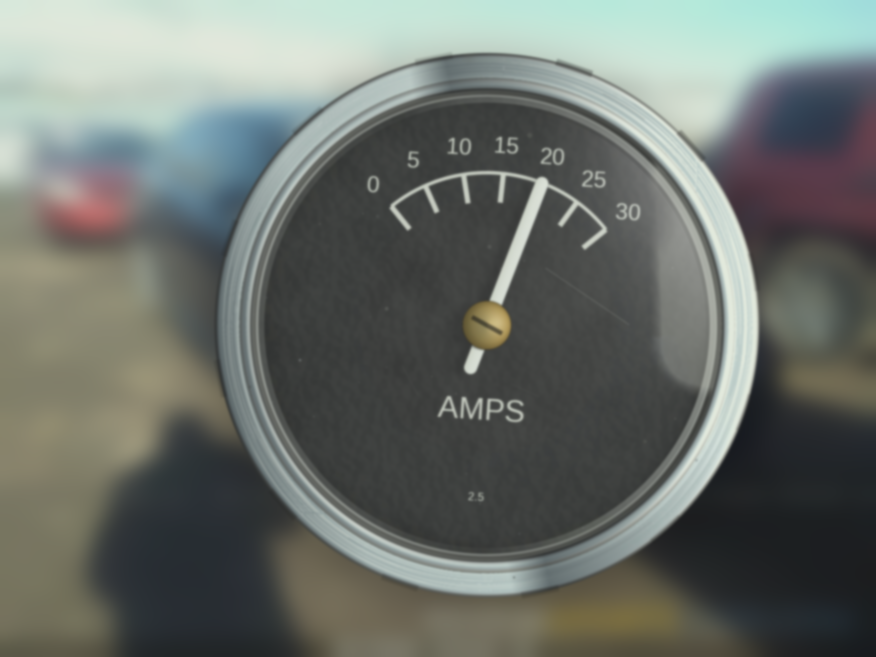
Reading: {"value": 20, "unit": "A"}
